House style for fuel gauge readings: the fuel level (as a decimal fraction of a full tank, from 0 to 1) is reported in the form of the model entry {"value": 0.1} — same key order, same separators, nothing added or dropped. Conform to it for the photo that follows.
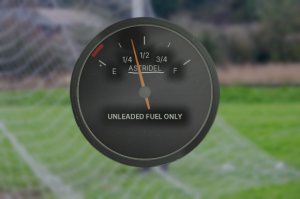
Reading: {"value": 0.375}
